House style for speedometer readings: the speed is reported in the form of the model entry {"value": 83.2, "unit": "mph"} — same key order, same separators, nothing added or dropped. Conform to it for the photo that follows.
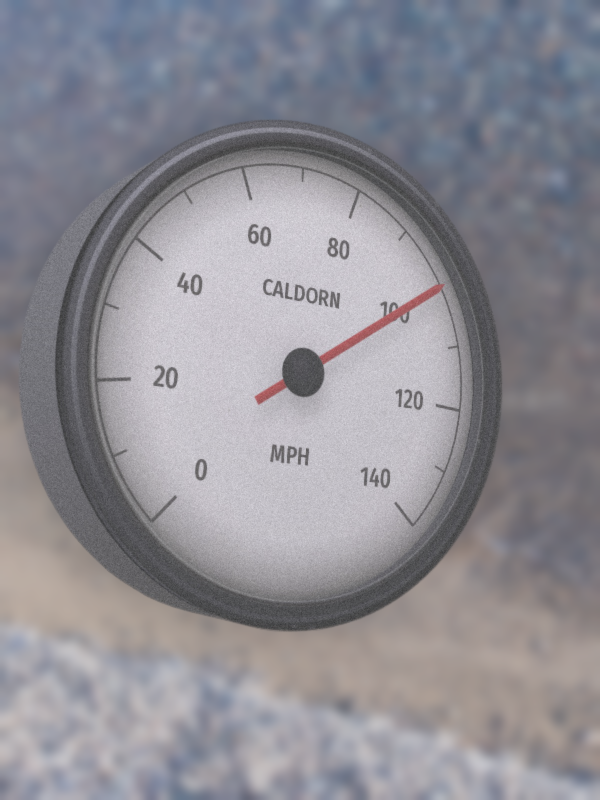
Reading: {"value": 100, "unit": "mph"}
